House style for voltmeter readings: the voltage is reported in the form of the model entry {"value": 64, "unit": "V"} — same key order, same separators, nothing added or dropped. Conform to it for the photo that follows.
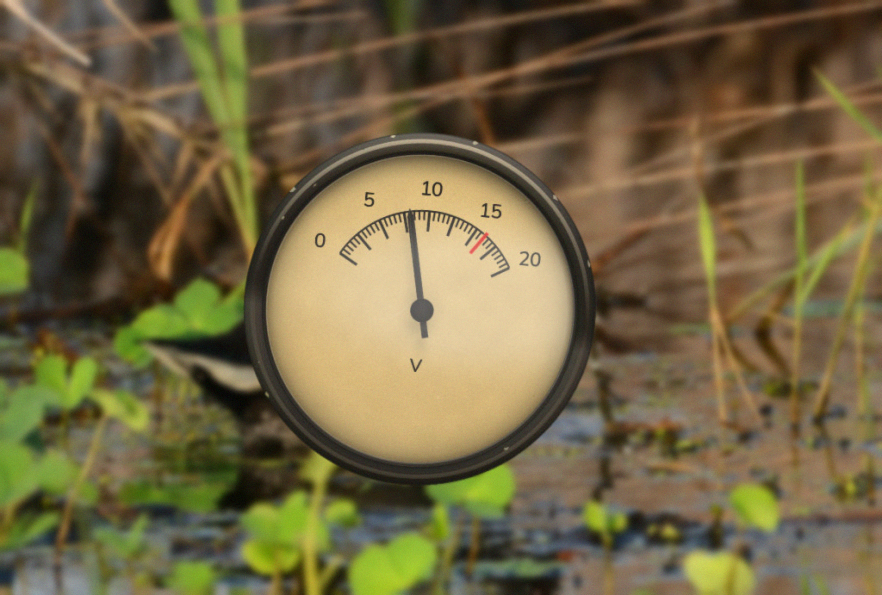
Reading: {"value": 8, "unit": "V"}
